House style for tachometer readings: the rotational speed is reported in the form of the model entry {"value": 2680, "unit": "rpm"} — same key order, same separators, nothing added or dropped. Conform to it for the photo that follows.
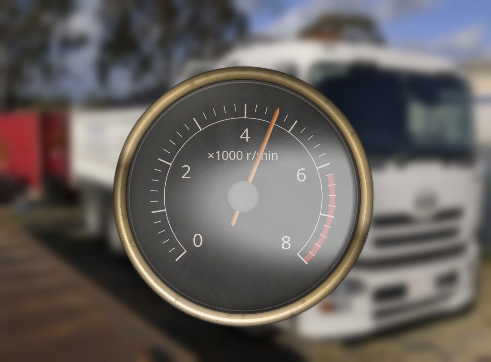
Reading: {"value": 4600, "unit": "rpm"}
